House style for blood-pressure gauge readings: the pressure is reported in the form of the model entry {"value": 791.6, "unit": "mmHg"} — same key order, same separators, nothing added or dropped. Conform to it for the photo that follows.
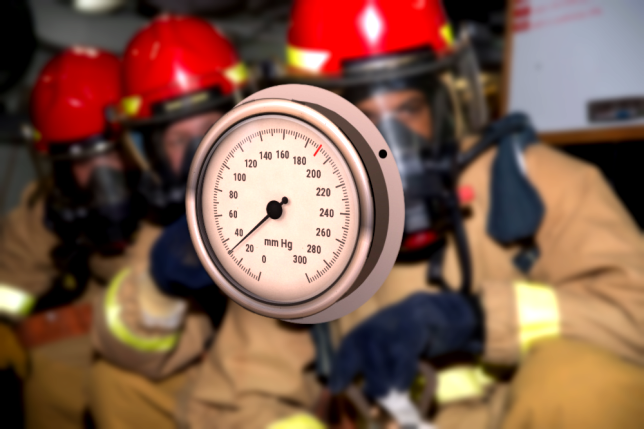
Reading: {"value": 30, "unit": "mmHg"}
